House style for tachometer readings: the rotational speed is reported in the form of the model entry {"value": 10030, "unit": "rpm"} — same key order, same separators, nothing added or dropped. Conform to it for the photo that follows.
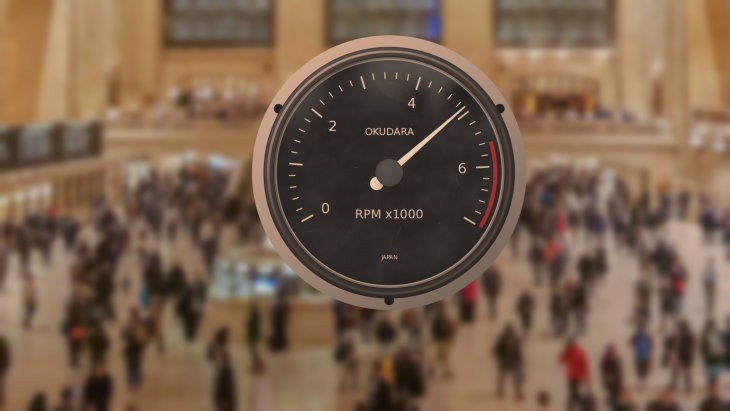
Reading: {"value": 4900, "unit": "rpm"}
